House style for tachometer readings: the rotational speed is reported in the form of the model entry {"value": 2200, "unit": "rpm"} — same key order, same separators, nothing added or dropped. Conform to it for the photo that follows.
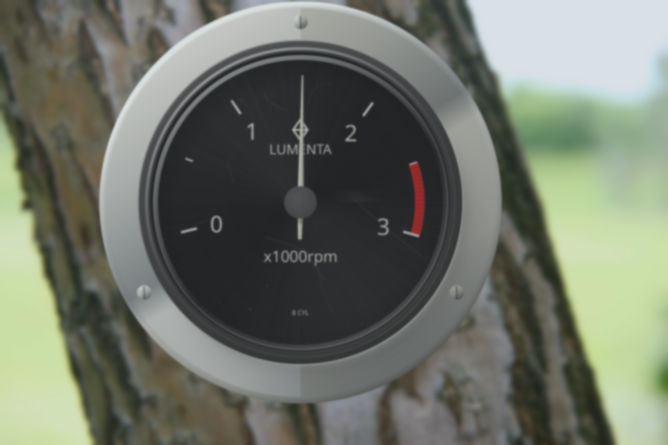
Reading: {"value": 1500, "unit": "rpm"}
